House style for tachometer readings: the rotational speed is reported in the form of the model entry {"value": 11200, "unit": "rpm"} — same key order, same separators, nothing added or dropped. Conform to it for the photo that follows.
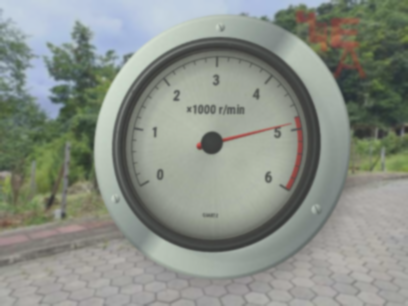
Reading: {"value": 4900, "unit": "rpm"}
